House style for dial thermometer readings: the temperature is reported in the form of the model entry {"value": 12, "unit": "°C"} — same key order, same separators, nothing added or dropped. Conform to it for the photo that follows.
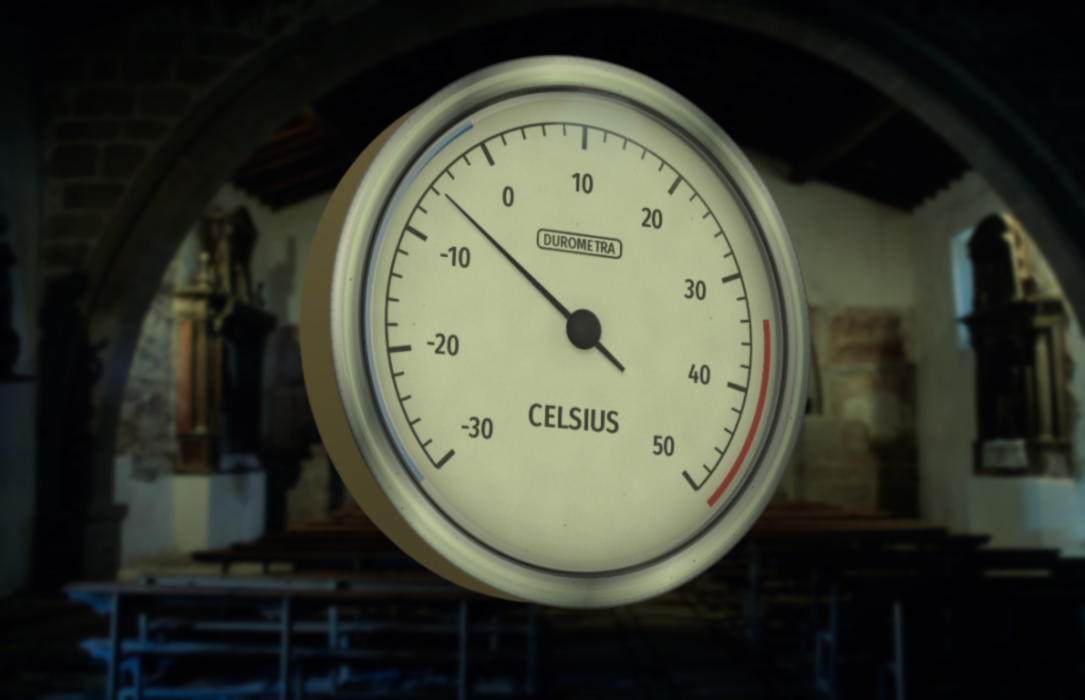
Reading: {"value": -6, "unit": "°C"}
